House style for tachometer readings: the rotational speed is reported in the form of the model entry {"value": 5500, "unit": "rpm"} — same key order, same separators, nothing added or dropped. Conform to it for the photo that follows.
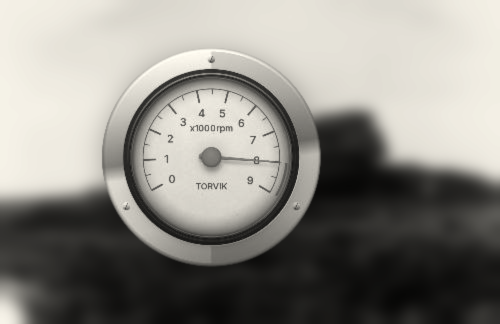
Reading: {"value": 8000, "unit": "rpm"}
